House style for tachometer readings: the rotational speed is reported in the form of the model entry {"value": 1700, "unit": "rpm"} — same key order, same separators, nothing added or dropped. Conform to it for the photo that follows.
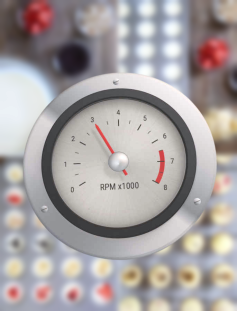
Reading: {"value": 3000, "unit": "rpm"}
